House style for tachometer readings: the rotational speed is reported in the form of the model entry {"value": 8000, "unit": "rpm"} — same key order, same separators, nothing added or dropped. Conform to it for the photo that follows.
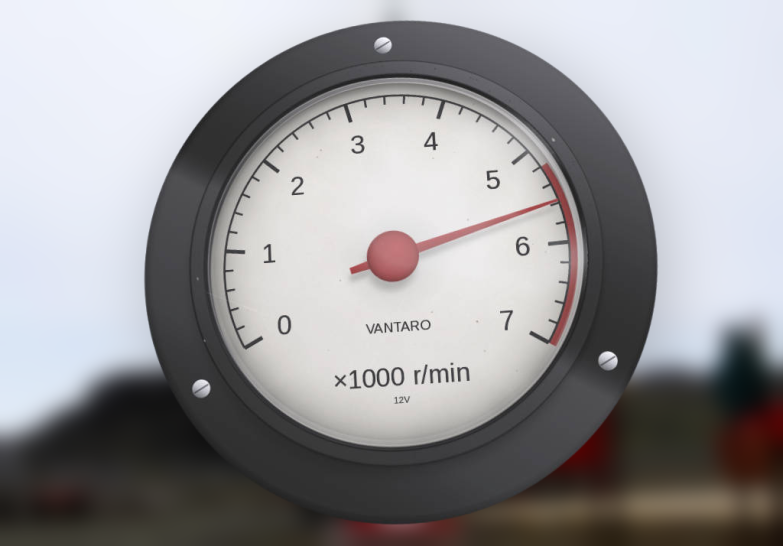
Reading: {"value": 5600, "unit": "rpm"}
